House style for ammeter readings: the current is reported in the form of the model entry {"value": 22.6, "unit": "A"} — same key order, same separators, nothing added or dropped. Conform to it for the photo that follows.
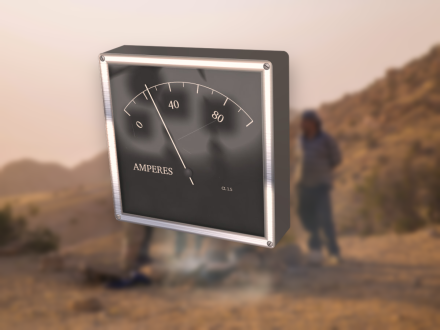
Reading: {"value": 25, "unit": "A"}
